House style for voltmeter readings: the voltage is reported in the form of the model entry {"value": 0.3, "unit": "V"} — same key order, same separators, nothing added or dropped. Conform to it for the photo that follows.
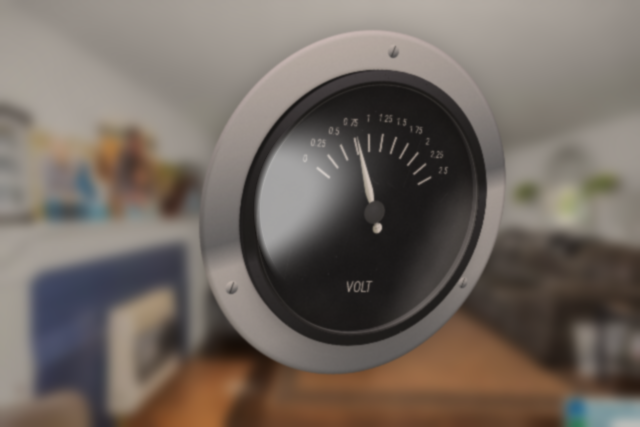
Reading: {"value": 0.75, "unit": "V"}
